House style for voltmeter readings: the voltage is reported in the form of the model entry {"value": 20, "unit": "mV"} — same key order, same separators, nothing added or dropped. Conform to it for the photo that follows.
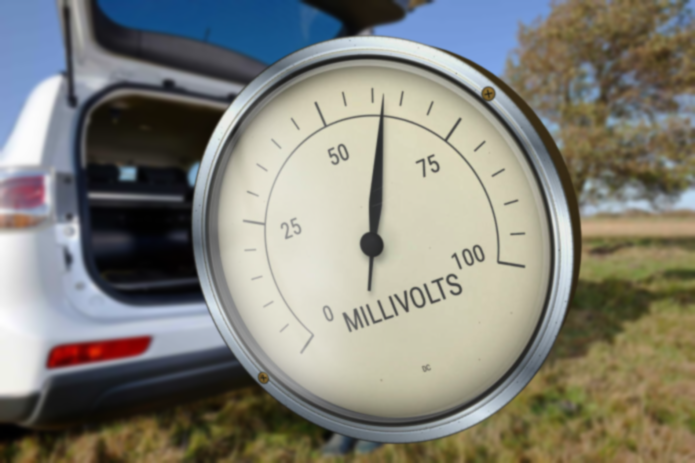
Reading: {"value": 62.5, "unit": "mV"}
